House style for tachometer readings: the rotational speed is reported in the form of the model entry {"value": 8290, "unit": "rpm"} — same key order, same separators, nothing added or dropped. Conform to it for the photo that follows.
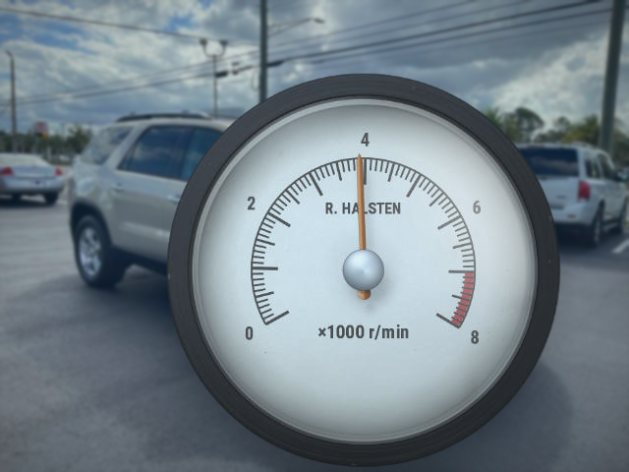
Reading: {"value": 3900, "unit": "rpm"}
